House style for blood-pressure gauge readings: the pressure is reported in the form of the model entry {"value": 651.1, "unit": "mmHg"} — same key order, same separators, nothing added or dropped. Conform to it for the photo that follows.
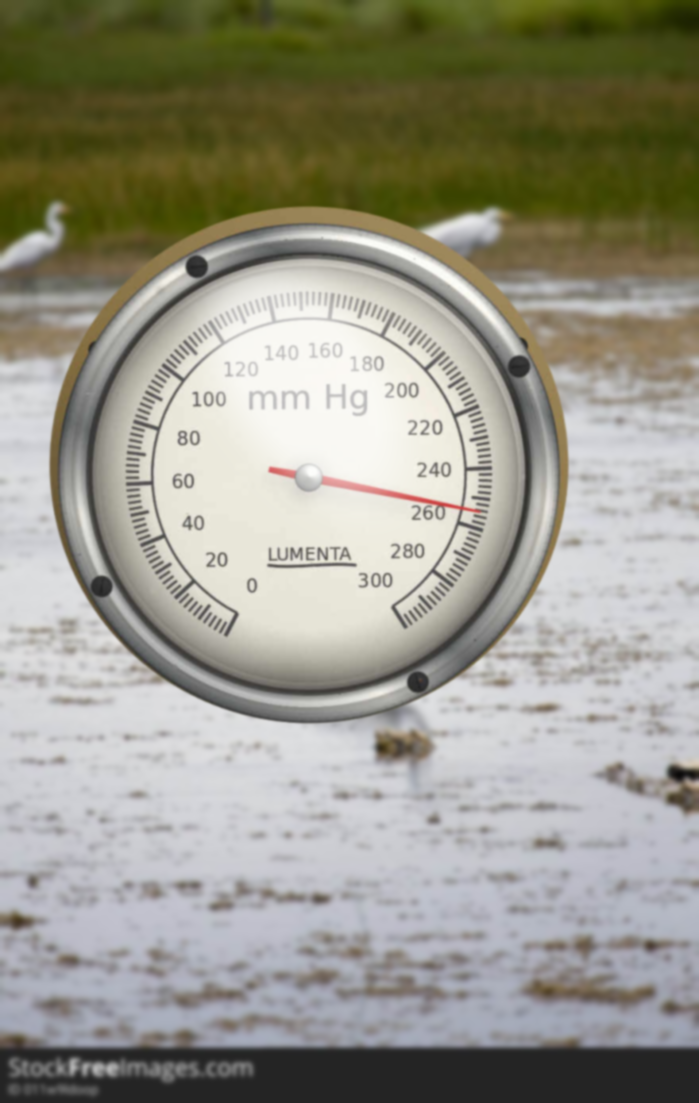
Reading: {"value": 254, "unit": "mmHg"}
